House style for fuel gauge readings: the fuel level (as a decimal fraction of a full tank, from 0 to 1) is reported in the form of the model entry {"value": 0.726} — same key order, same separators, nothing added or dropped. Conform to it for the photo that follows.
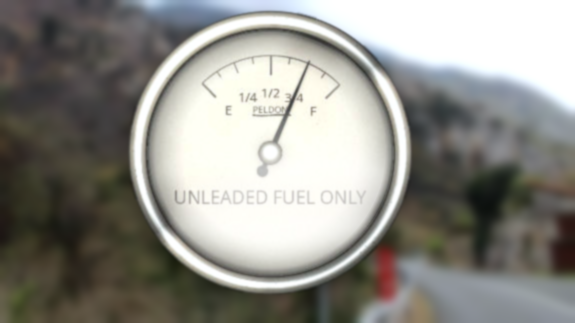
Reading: {"value": 0.75}
